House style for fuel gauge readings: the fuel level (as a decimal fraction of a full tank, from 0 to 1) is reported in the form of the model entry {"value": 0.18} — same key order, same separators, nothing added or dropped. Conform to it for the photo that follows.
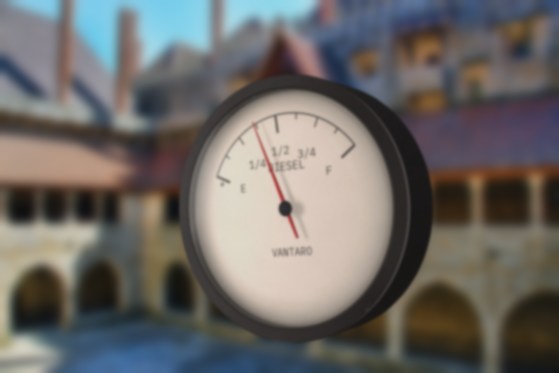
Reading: {"value": 0.375}
